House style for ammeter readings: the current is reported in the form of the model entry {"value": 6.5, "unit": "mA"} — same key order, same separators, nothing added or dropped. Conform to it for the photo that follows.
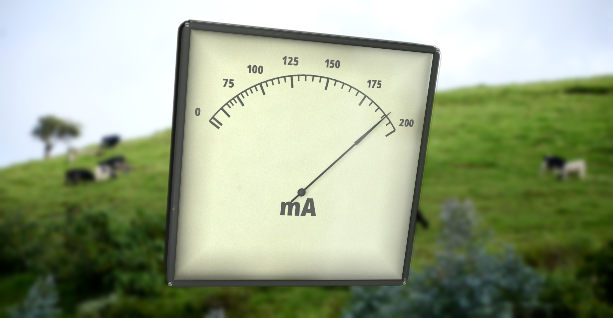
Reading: {"value": 190, "unit": "mA"}
